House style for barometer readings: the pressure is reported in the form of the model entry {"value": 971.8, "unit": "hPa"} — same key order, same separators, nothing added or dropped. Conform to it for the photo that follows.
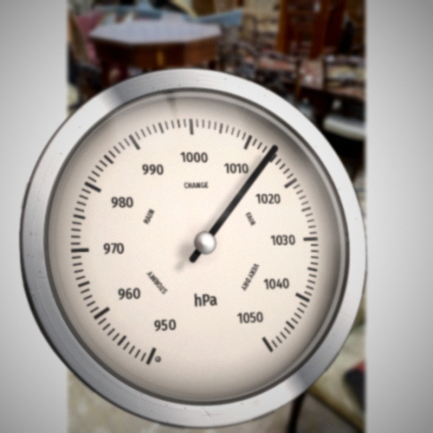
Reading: {"value": 1014, "unit": "hPa"}
